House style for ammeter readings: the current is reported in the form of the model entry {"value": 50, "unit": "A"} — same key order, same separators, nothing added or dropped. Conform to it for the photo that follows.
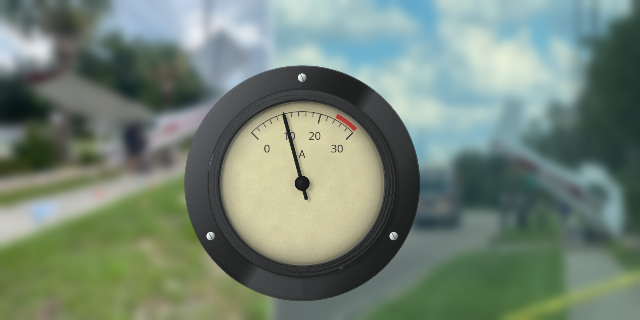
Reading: {"value": 10, "unit": "A"}
